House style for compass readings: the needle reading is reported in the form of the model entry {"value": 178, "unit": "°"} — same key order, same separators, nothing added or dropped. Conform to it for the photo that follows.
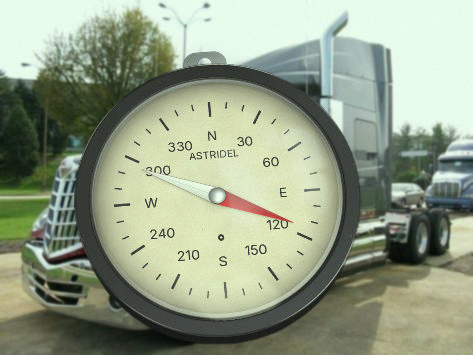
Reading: {"value": 115, "unit": "°"}
